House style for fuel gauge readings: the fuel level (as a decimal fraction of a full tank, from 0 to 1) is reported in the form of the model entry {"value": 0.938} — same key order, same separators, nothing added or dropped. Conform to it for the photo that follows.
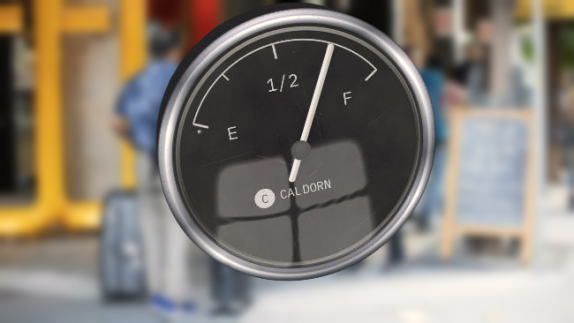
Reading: {"value": 0.75}
